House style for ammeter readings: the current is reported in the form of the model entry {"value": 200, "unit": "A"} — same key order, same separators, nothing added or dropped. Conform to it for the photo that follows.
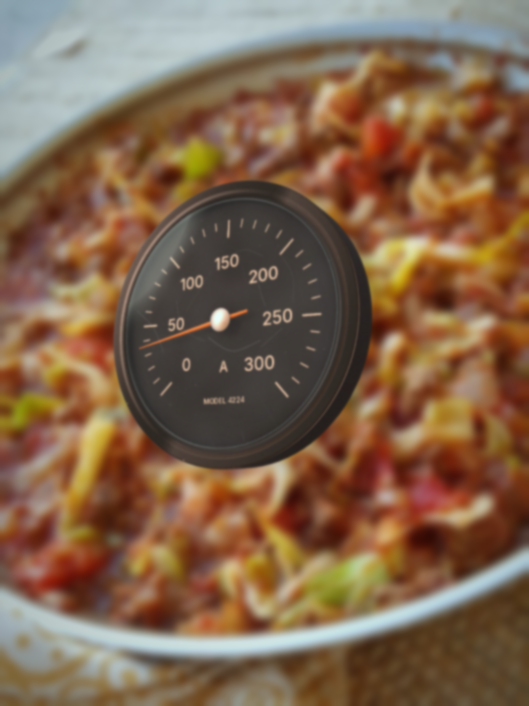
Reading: {"value": 35, "unit": "A"}
